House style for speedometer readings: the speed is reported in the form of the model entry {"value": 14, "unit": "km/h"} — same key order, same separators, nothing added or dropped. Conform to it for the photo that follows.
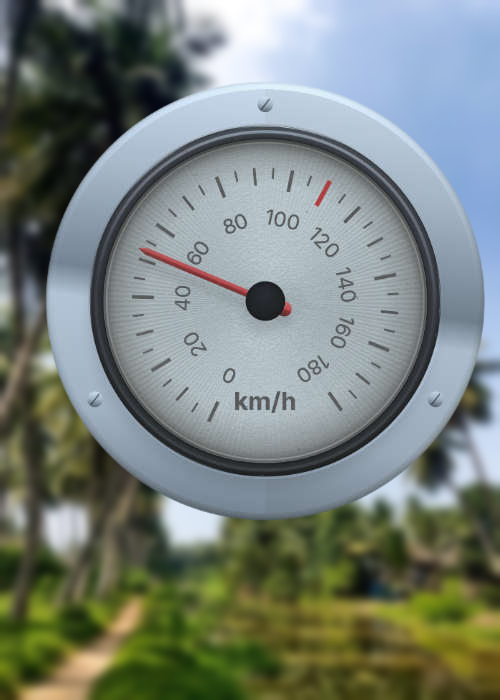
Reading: {"value": 52.5, "unit": "km/h"}
